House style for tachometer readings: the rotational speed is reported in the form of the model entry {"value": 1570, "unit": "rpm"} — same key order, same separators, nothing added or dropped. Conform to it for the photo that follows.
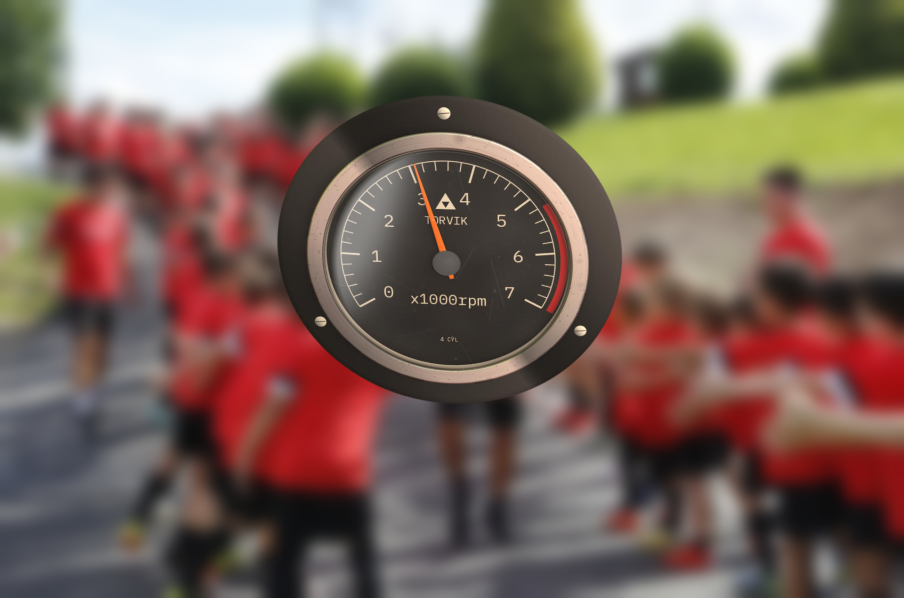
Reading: {"value": 3100, "unit": "rpm"}
